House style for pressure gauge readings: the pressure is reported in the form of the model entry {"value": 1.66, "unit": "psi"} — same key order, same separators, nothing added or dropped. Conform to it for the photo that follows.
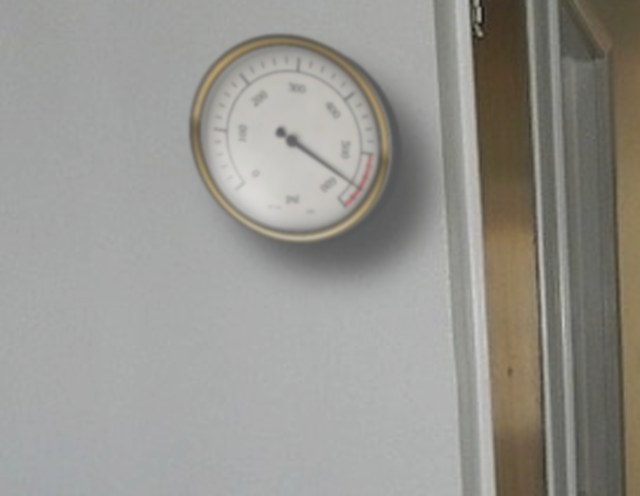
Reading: {"value": 560, "unit": "psi"}
